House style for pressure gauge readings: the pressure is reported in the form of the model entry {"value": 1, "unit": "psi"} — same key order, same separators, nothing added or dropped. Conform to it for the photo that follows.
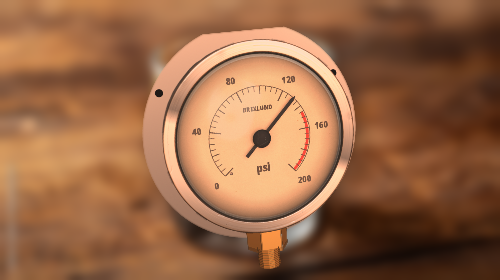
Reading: {"value": 130, "unit": "psi"}
